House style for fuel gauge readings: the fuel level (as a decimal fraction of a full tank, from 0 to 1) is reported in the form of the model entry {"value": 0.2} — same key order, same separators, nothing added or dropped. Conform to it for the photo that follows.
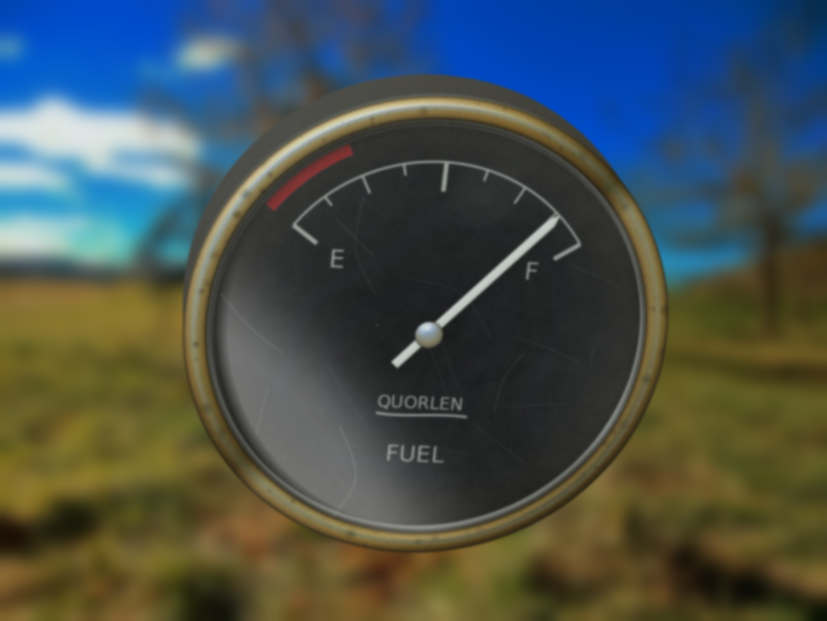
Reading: {"value": 0.875}
